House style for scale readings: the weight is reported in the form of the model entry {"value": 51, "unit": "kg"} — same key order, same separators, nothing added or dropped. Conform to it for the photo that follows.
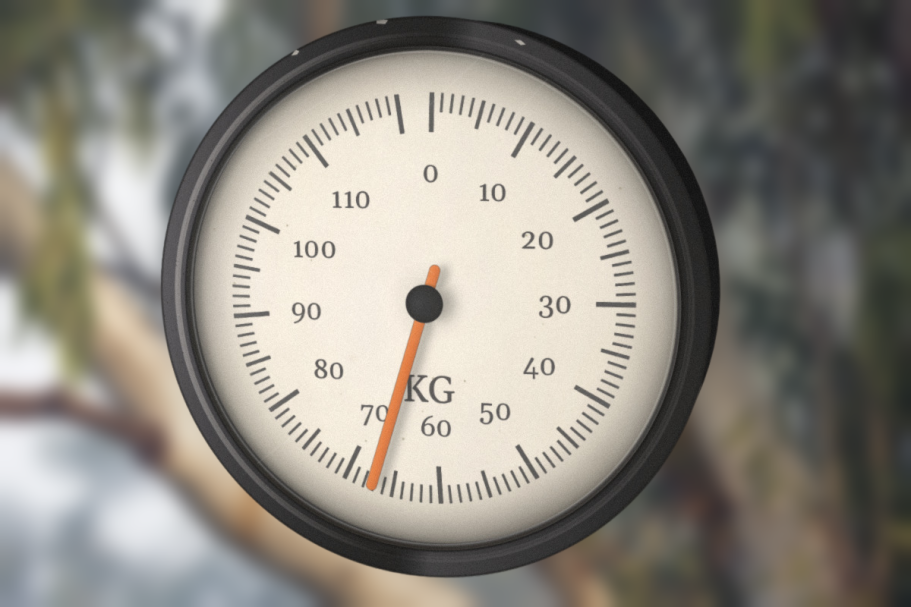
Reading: {"value": 67, "unit": "kg"}
